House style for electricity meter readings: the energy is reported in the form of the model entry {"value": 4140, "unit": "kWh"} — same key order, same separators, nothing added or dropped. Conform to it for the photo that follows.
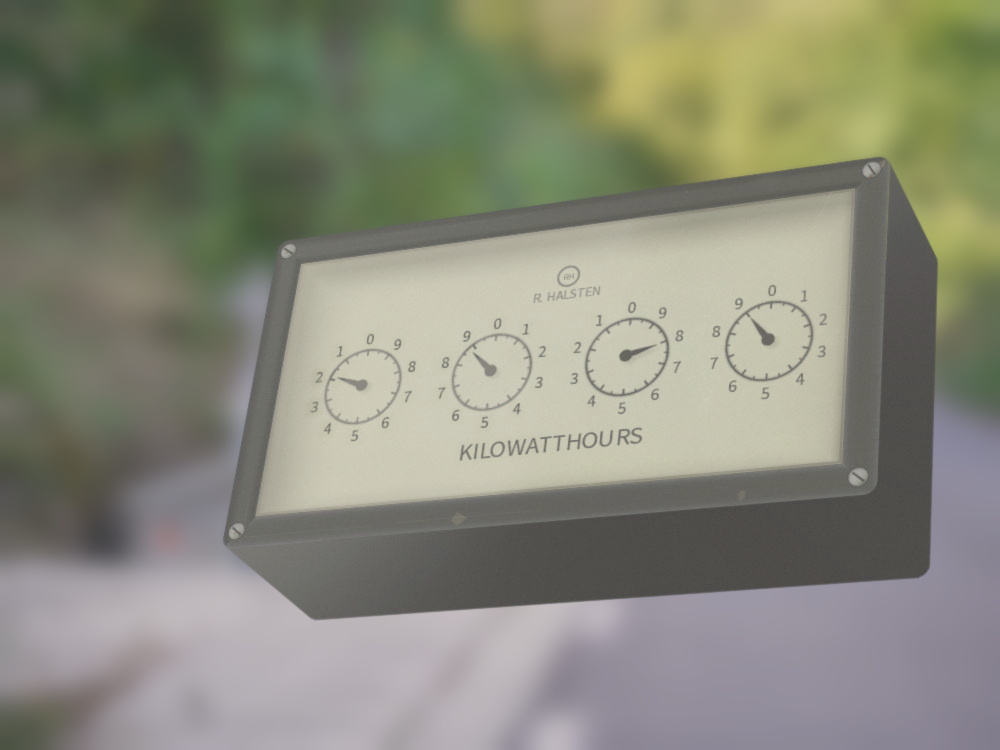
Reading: {"value": 1879, "unit": "kWh"}
